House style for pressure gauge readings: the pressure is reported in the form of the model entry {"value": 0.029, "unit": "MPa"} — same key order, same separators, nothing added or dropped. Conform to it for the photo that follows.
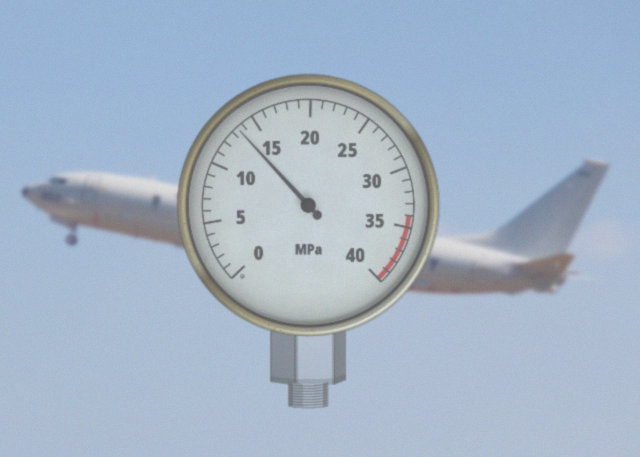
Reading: {"value": 13.5, "unit": "MPa"}
